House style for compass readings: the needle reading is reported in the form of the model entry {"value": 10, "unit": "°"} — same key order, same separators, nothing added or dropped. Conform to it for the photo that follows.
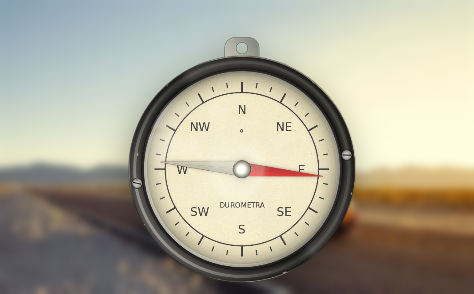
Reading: {"value": 95, "unit": "°"}
